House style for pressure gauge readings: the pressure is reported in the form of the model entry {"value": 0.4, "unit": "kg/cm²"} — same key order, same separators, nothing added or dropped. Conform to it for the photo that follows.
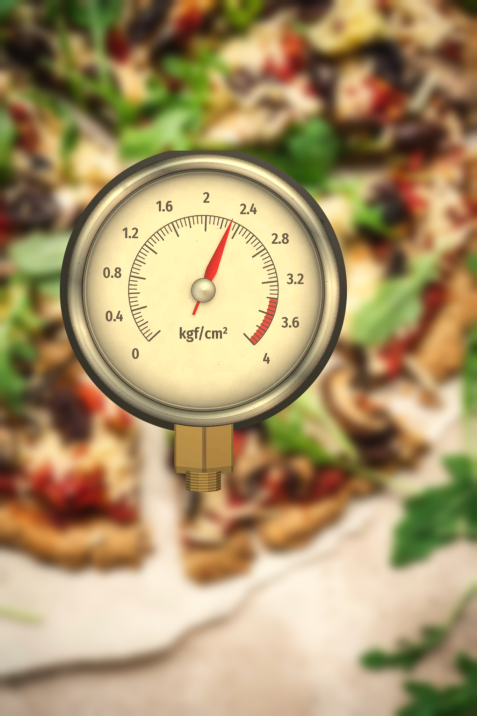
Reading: {"value": 2.3, "unit": "kg/cm²"}
